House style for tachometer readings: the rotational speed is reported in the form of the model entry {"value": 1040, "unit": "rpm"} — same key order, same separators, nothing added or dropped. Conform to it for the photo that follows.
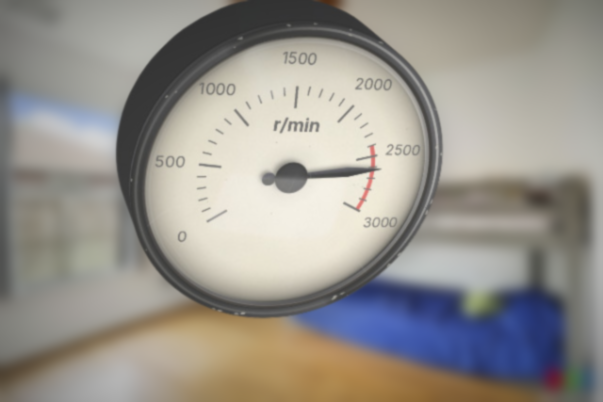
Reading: {"value": 2600, "unit": "rpm"}
